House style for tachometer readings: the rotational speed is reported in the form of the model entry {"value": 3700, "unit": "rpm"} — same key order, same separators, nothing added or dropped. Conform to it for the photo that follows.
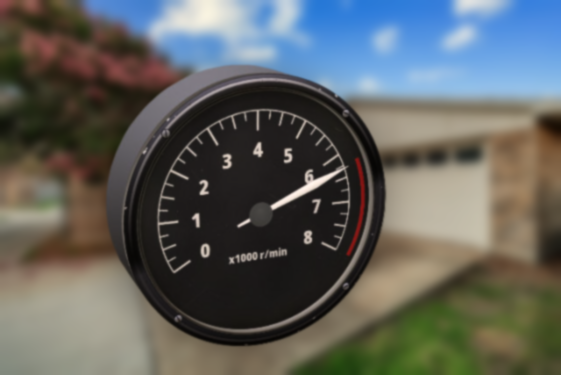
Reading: {"value": 6250, "unit": "rpm"}
